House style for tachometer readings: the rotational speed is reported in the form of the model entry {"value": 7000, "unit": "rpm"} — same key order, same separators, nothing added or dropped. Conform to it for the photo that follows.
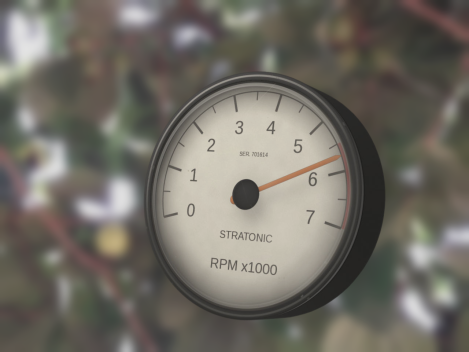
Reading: {"value": 5750, "unit": "rpm"}
